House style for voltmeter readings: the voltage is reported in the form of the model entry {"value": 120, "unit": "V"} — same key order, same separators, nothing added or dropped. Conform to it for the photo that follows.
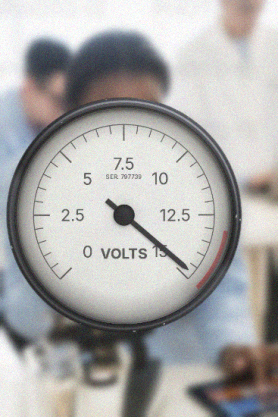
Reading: {"value": 14.75, "unit": "V"}
